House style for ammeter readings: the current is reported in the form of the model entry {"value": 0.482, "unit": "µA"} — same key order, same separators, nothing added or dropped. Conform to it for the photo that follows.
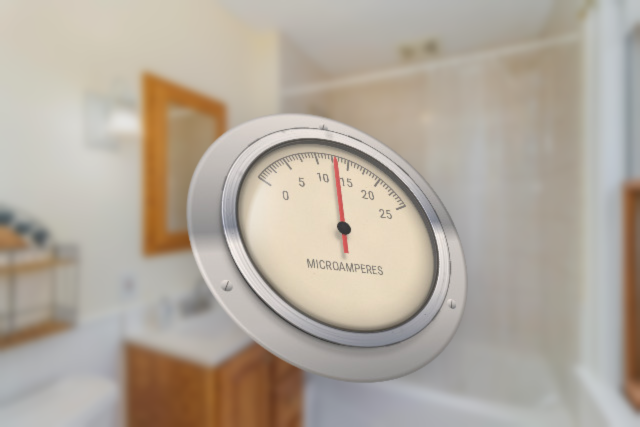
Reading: {"value": 12.5, "unit": "µA"}
